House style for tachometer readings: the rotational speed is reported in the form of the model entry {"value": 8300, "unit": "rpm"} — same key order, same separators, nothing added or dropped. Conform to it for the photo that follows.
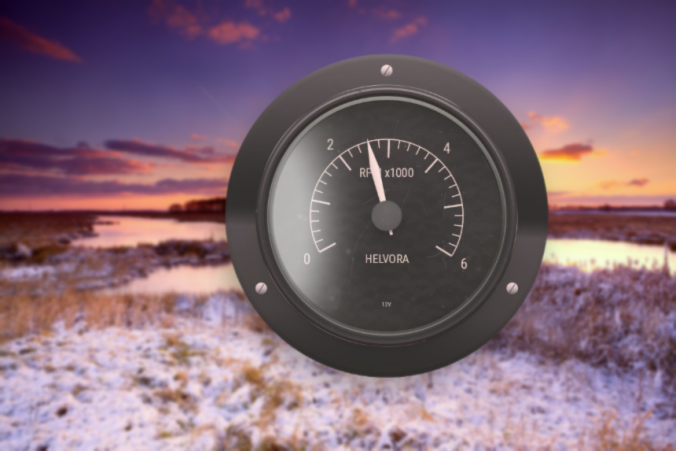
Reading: {"value": 2600, "unit": "rpm"}
